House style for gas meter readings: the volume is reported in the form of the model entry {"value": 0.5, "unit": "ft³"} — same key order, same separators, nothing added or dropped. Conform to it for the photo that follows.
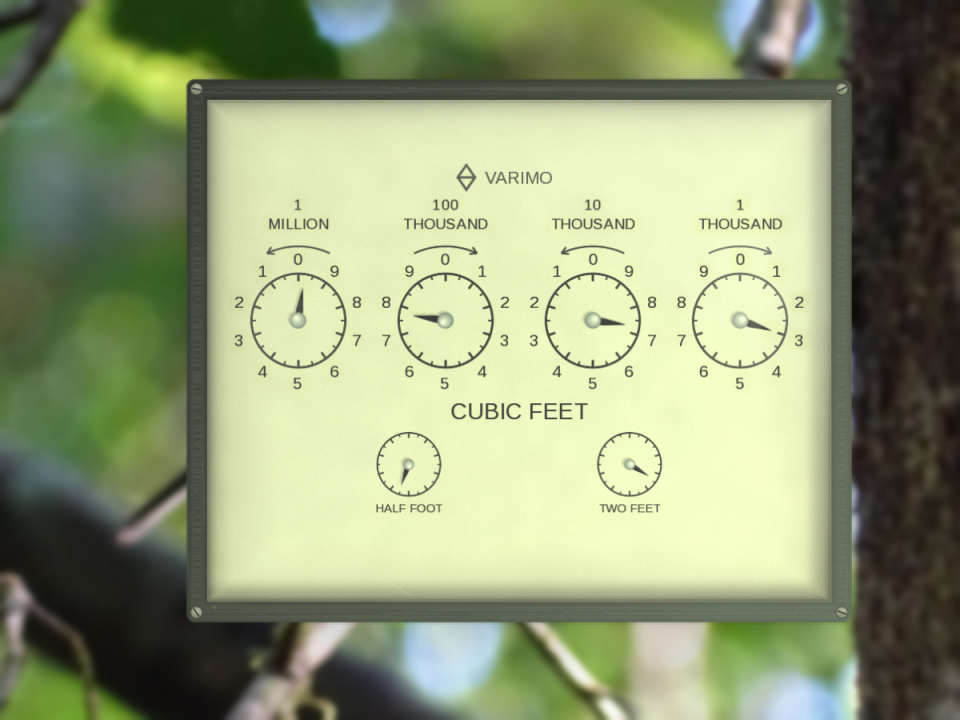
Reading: {"value": 977300, "unit": "ft³"}
